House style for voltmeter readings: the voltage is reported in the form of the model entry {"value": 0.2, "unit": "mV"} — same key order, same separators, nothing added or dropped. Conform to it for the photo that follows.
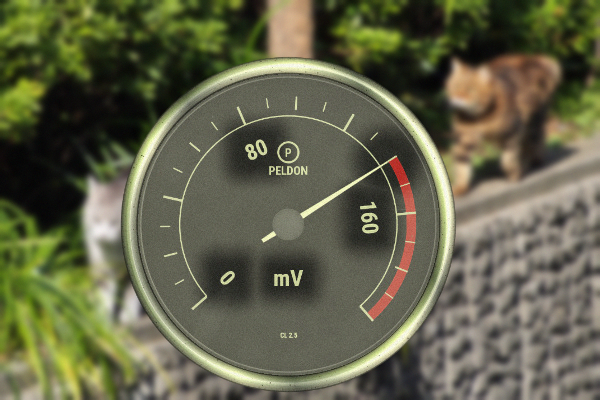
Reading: {"value": 140, "unit": "mV"}
